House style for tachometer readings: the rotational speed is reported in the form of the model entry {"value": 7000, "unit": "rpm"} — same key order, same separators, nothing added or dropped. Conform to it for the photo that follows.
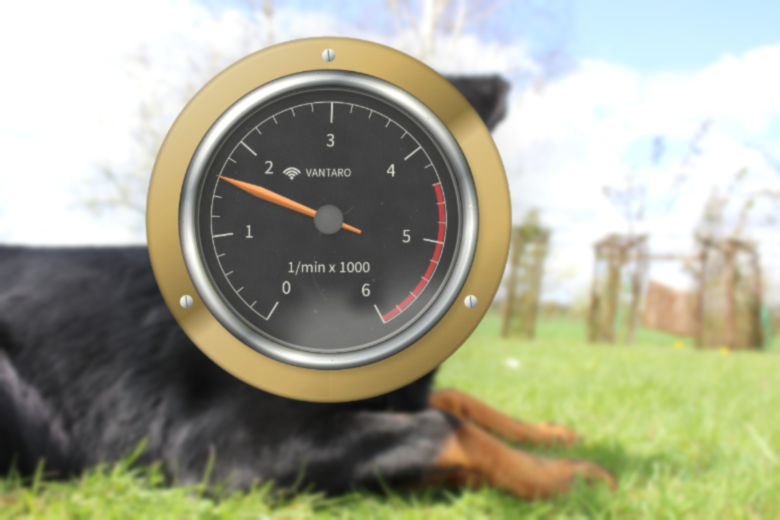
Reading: {"value": 1600, "unit": "rpm"}
